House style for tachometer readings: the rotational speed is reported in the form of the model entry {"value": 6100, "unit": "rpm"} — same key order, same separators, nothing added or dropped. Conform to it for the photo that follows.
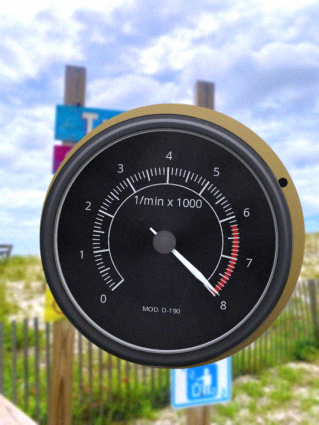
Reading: {"value": 7900, "unit": "rpm"}
